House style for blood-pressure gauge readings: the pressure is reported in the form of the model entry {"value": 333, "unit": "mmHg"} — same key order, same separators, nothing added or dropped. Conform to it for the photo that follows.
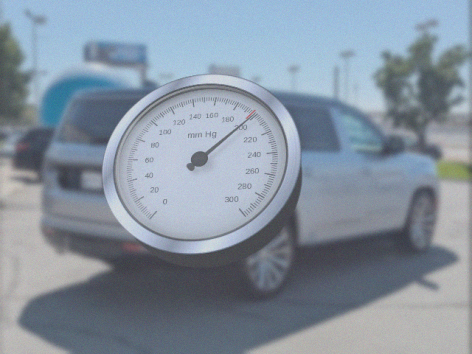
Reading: {"value": 200, "unit": "mmHg"}
